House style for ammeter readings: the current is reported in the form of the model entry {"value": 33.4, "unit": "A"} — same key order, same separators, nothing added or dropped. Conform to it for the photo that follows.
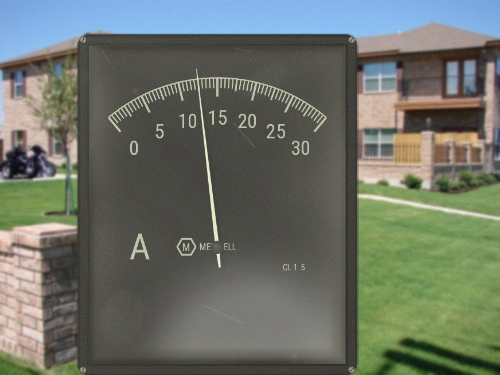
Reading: {"value": 12.5, "unit": "A"}
